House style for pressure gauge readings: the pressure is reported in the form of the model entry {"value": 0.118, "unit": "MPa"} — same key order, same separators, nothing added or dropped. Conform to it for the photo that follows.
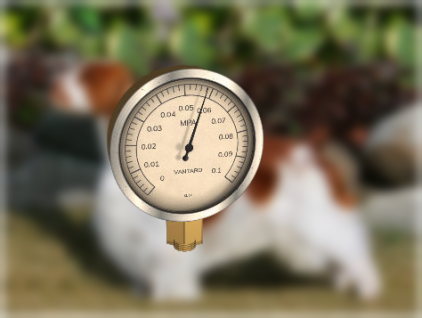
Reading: {"value": 0.058, "unit": "MPa"}
